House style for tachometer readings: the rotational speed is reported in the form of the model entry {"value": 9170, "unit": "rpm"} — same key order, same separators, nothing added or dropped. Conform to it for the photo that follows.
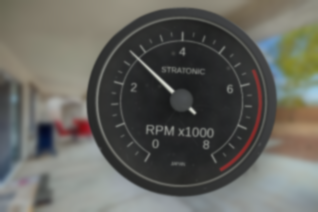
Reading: {"value": 2750, "unit": "rpm"}
